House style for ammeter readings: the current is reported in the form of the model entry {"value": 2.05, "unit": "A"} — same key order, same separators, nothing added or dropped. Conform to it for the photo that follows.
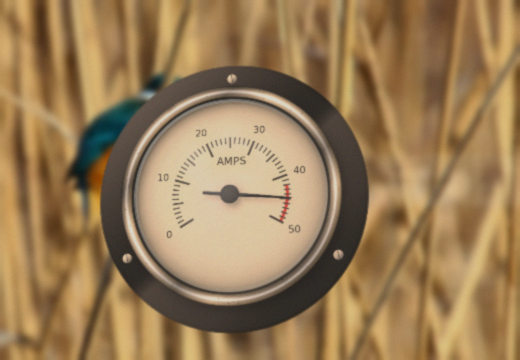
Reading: {"value": 45, "unit": "A"}
